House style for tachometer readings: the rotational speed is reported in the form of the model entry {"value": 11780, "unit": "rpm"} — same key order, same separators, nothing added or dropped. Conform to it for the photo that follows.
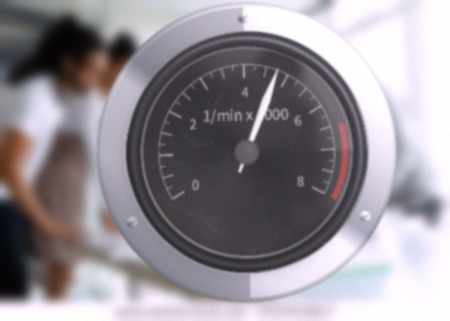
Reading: {"value": 4750, "unit": "rpm"}
